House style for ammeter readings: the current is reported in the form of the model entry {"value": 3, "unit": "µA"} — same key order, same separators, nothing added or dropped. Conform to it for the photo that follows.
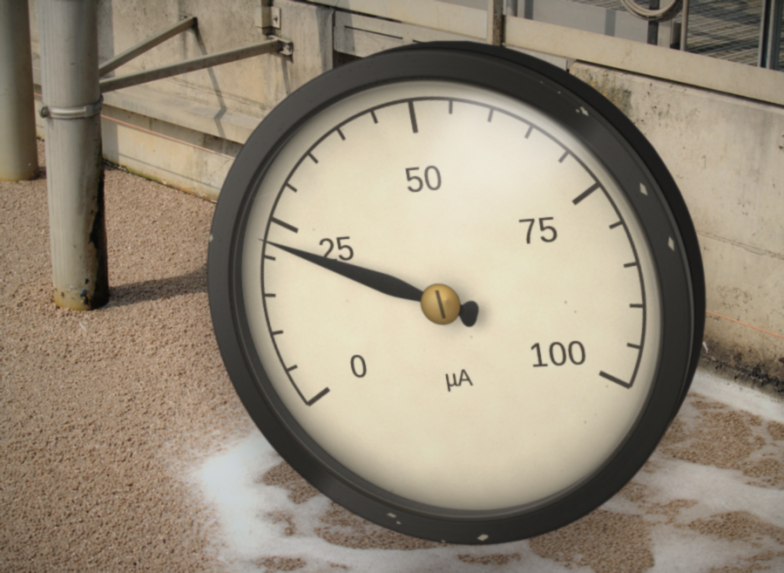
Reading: {"value": 22.5, "unit": "µA"}
